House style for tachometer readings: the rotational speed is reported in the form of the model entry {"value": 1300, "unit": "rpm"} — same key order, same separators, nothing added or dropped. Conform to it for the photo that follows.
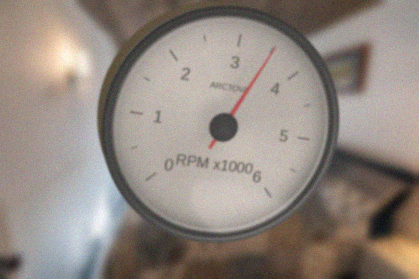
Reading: {"value": 3500, "unit": "rpm"}
